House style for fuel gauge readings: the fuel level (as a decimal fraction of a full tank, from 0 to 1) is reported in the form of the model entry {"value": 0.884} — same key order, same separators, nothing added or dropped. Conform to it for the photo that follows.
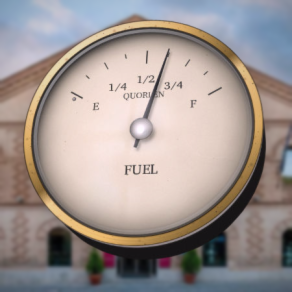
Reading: {"value": 0.625}
